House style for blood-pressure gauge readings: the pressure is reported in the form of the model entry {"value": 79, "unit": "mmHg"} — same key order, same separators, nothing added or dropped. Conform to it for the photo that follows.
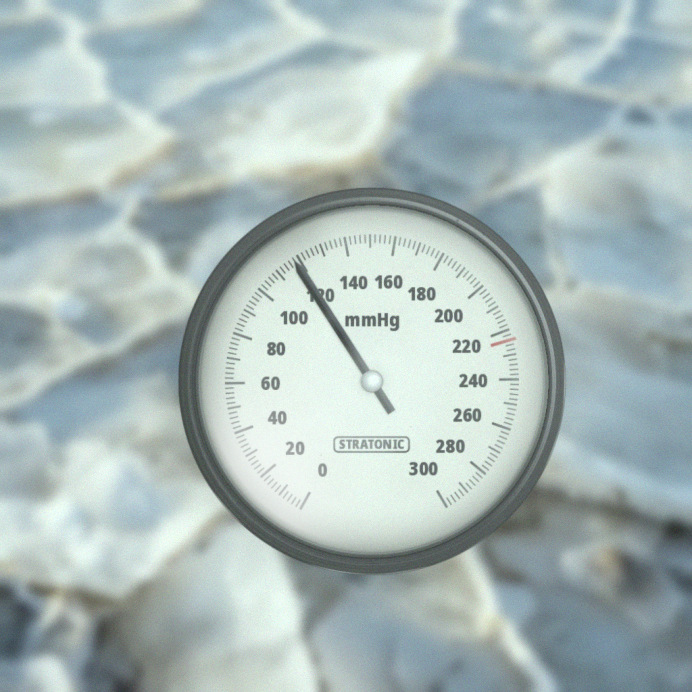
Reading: {"value": 118, "unit": "mmHg"}
